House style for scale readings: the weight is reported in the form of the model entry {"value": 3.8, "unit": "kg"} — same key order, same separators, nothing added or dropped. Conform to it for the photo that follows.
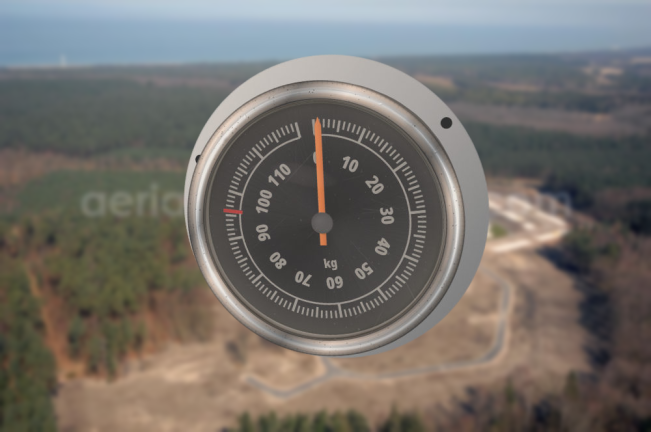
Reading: {"value": 1, "unit": "kg"}
